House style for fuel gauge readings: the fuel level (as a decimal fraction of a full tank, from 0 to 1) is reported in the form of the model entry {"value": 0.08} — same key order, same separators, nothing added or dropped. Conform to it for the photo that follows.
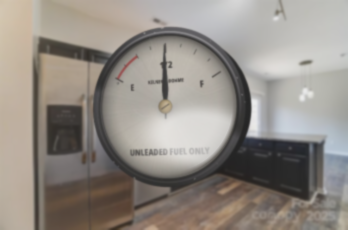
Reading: {"value": 0.5}
